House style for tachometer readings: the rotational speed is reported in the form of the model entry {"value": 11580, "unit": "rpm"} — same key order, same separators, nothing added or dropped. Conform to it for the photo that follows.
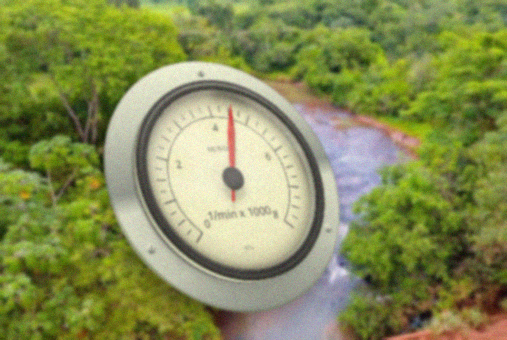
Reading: {"value": 4500, "unit": "rpm"}
